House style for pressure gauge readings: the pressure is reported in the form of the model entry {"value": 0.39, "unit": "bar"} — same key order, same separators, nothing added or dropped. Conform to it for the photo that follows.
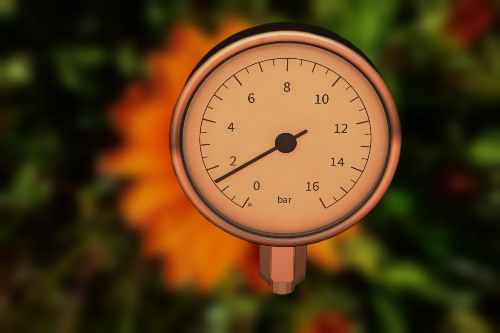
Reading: {"value": 1.5, "unit": "bar"}
